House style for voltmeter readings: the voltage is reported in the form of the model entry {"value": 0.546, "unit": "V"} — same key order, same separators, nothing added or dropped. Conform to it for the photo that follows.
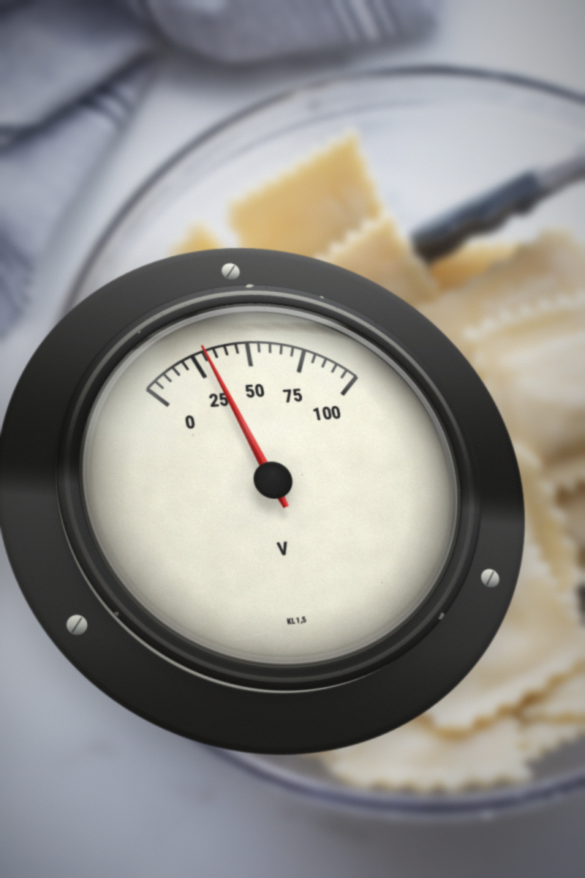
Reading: {"value": 30, "unit": "V"}
